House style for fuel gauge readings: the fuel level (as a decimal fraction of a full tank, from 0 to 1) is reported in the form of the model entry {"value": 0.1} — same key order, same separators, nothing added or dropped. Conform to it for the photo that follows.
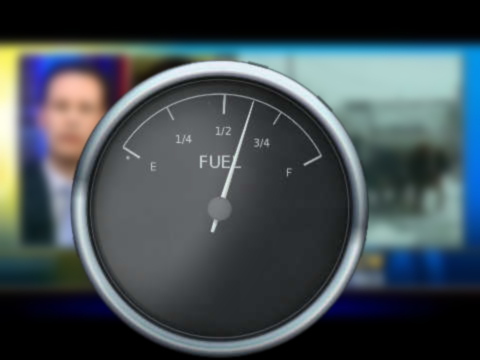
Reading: {"value": 0.625}
